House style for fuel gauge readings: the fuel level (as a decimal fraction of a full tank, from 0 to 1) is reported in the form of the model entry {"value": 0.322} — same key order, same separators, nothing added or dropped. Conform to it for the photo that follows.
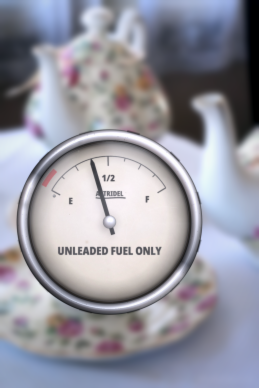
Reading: {"value": 0.375}
